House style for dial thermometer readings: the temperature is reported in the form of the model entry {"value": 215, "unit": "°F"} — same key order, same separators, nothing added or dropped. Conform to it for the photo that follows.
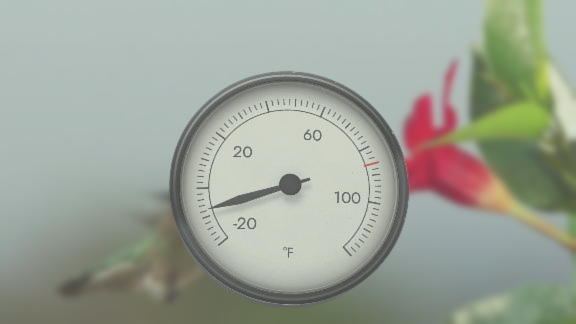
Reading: {"value": -8, "unit": "°F"}
